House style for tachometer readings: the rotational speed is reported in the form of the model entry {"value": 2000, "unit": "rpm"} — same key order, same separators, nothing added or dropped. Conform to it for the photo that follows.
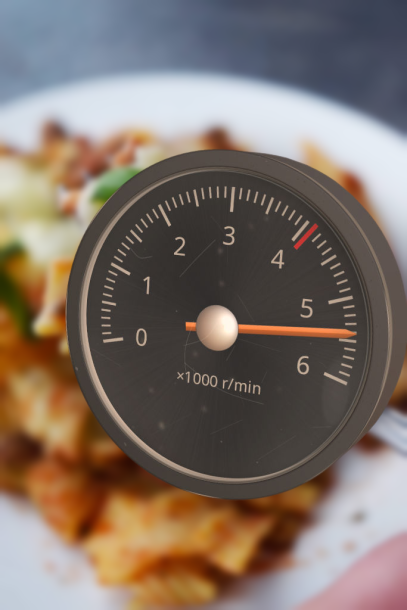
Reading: {"value": 5400, "unit": "rpm"}
